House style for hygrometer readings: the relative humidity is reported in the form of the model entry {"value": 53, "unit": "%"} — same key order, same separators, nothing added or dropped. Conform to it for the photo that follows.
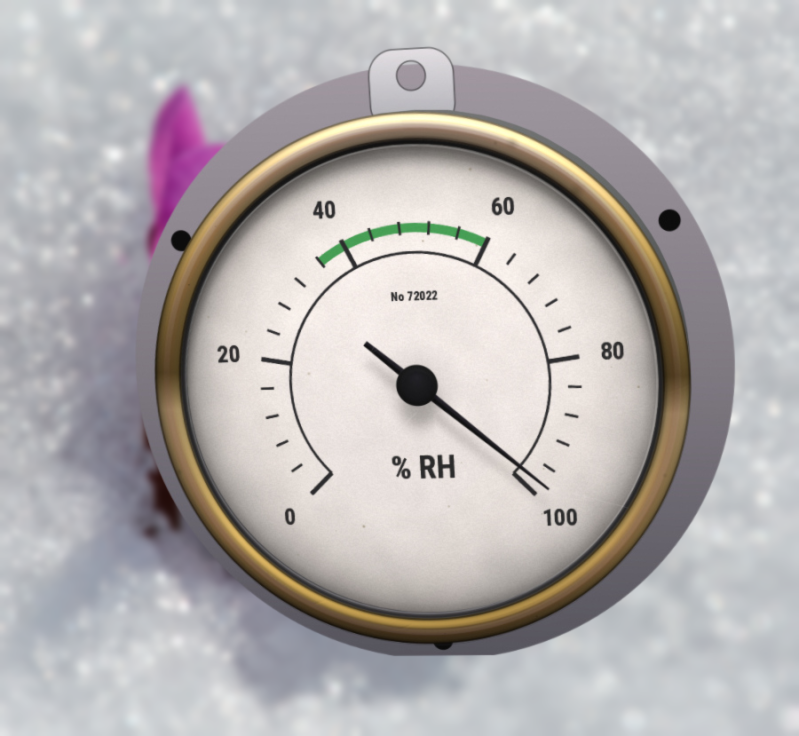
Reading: {"value": 98, "unit": "%"}
